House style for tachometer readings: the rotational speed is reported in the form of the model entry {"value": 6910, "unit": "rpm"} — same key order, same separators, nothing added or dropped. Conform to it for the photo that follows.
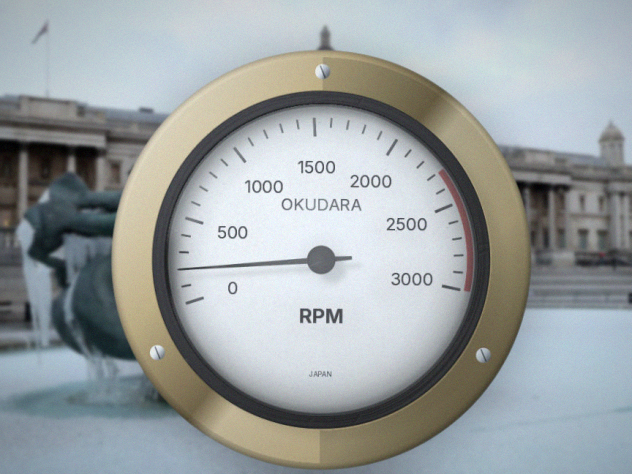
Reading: {"value": 200, "unit": "rpm"}
